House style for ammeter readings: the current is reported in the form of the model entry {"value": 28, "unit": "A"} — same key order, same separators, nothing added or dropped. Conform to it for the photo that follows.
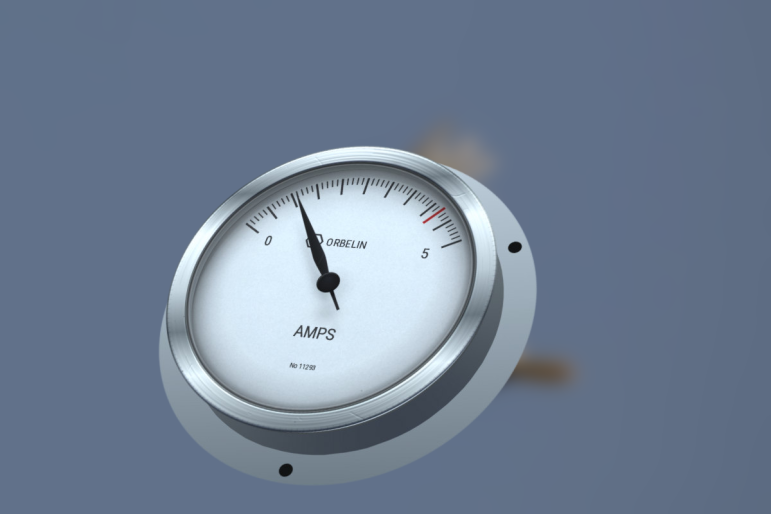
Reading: {"value": 1.1, "unit": "A"}
